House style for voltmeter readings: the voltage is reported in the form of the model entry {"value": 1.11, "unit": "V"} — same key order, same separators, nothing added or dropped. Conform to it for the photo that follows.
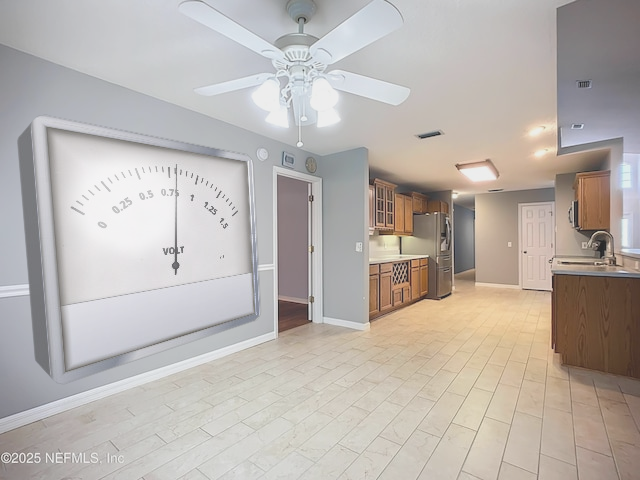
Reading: {"value": 0.8, "unit": "V"}
